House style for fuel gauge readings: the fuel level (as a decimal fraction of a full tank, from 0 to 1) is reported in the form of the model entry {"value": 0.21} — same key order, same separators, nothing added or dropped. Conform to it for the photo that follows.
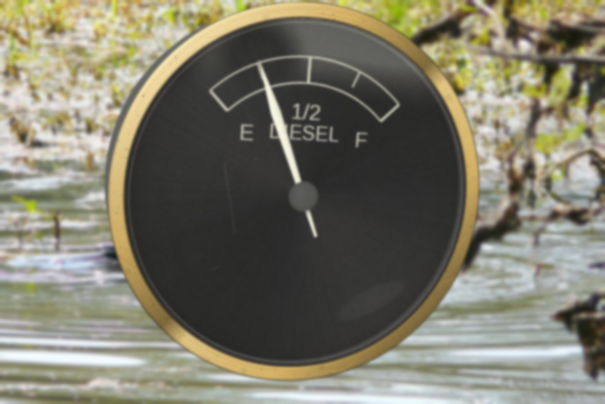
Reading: {"value": 0.25}
